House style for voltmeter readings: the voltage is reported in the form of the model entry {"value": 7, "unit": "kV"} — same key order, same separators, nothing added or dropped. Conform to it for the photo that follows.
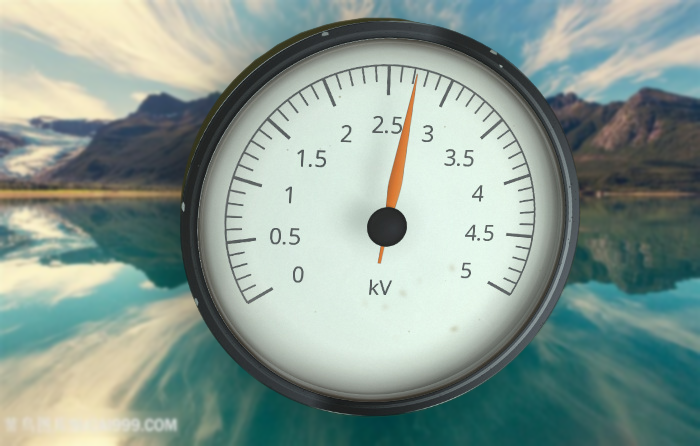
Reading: {"value": 2.7, "unit": "kV"}
